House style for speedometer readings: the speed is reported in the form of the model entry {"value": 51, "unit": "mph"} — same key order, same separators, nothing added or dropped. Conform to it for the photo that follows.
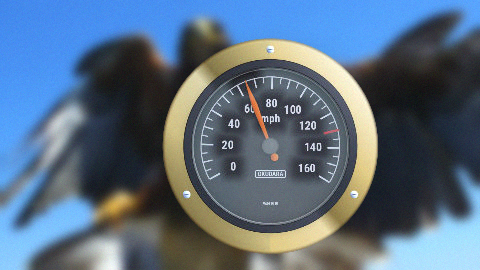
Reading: {"value": 65, "unit": "mph"}
